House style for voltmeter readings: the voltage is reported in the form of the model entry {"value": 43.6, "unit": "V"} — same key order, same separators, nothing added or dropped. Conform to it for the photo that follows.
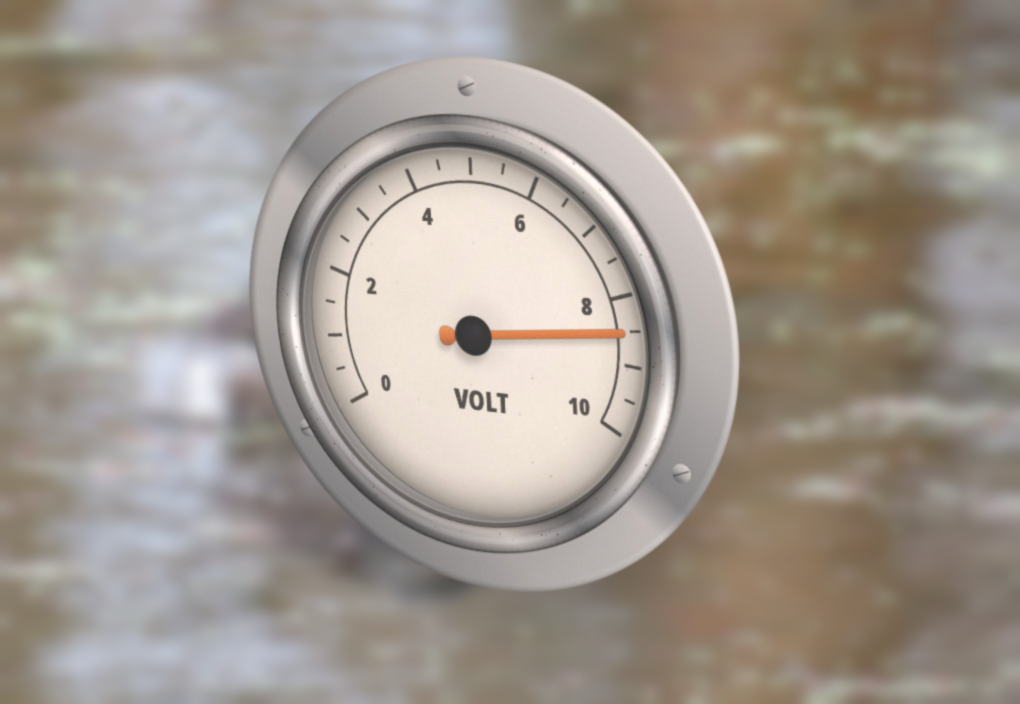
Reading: {"value": 8.5, "unit": "V"}
